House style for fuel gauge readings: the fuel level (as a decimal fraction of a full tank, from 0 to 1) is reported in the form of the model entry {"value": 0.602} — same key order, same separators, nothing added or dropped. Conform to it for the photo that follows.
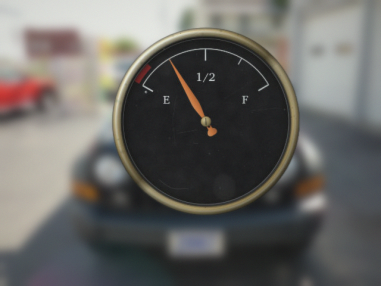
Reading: {"value": 0.25}
